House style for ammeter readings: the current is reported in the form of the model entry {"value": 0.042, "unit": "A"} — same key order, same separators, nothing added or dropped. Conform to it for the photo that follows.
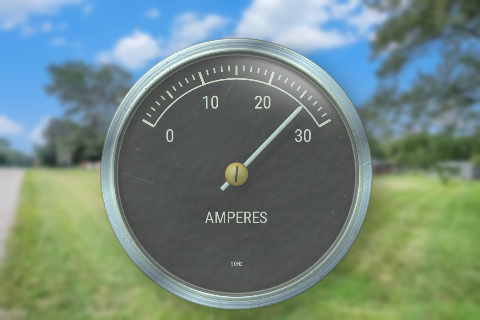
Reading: {"value": 26, "unit": "A"}
